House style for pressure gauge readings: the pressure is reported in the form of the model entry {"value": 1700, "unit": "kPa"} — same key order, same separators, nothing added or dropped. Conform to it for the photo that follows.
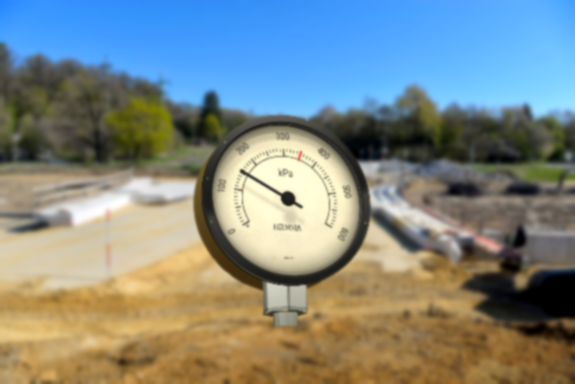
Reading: {"value": 150, "unit": "kPa"}
